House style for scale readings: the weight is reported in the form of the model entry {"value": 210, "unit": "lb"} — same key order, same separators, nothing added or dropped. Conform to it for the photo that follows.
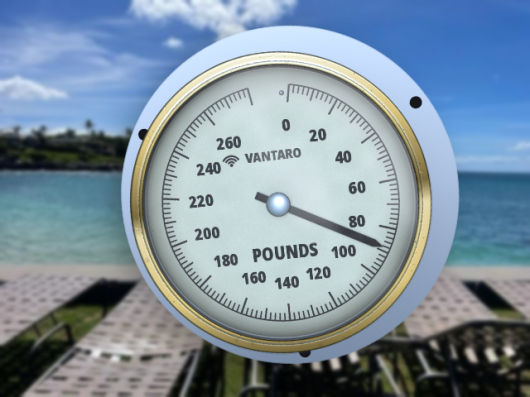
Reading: {"value": 88, "unit": "lb"}
